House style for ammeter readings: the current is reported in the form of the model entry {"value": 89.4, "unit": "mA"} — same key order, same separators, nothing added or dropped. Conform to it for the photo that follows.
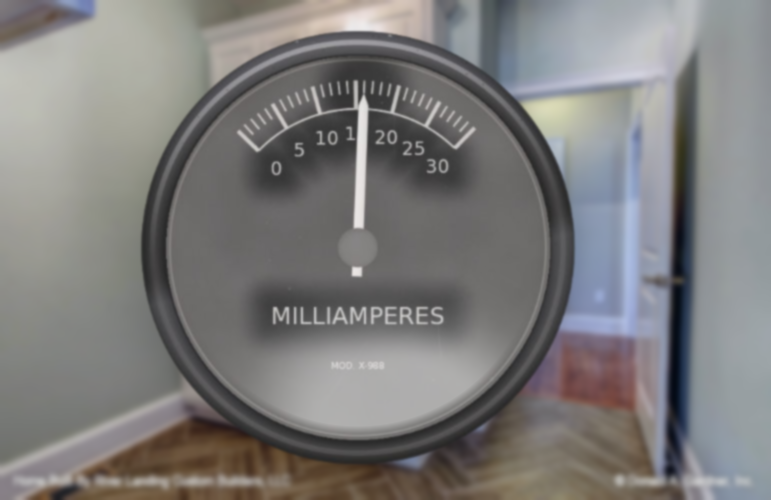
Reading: {"value": 16, "unit": "mA"}
